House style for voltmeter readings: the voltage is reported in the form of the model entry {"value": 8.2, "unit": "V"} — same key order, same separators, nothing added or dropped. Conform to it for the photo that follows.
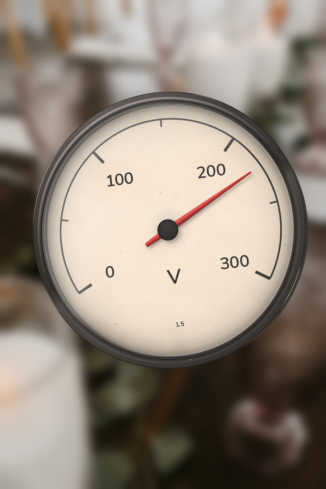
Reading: {"value": 225, "unit": "V"}
